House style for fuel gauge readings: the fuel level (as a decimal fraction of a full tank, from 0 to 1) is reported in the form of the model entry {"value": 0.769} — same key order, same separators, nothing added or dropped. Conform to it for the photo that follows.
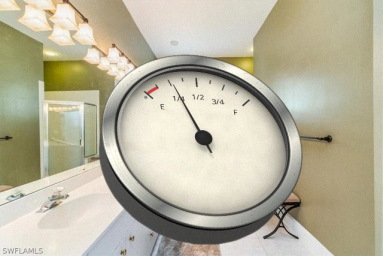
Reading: {"value": 0.25}
